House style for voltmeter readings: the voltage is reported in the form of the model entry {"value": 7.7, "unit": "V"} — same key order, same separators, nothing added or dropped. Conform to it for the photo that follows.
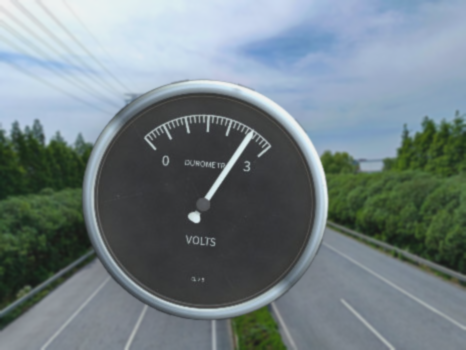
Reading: {"value": 2.5, "unit": "V"}
